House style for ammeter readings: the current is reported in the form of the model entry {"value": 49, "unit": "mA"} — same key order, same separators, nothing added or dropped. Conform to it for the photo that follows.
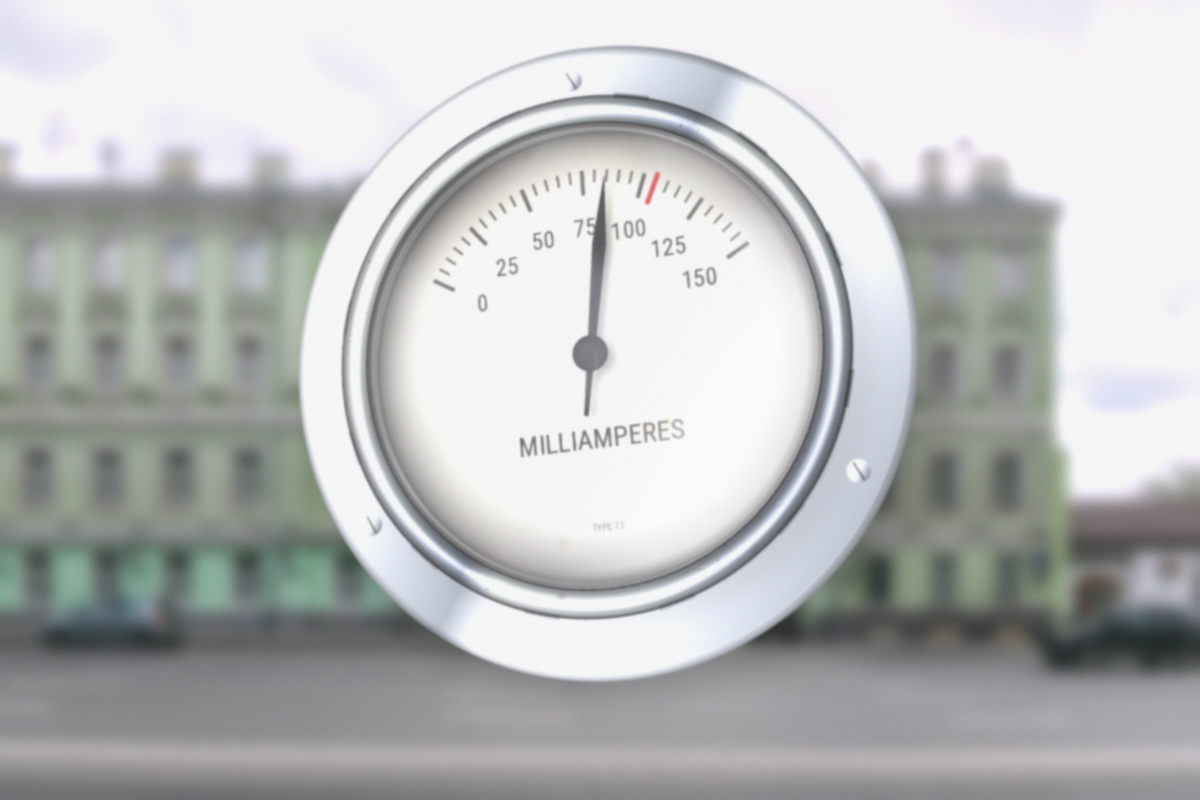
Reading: {"value": 85, "unit": "mA"}
